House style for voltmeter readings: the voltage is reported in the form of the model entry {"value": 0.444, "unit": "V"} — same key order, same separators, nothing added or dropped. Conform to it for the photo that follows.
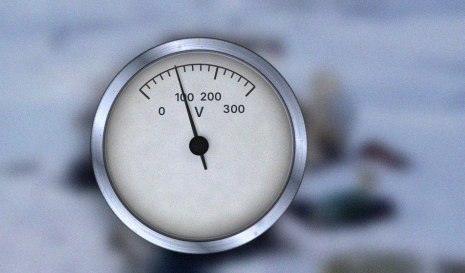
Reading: {"value": 100, "unit": "V"}
